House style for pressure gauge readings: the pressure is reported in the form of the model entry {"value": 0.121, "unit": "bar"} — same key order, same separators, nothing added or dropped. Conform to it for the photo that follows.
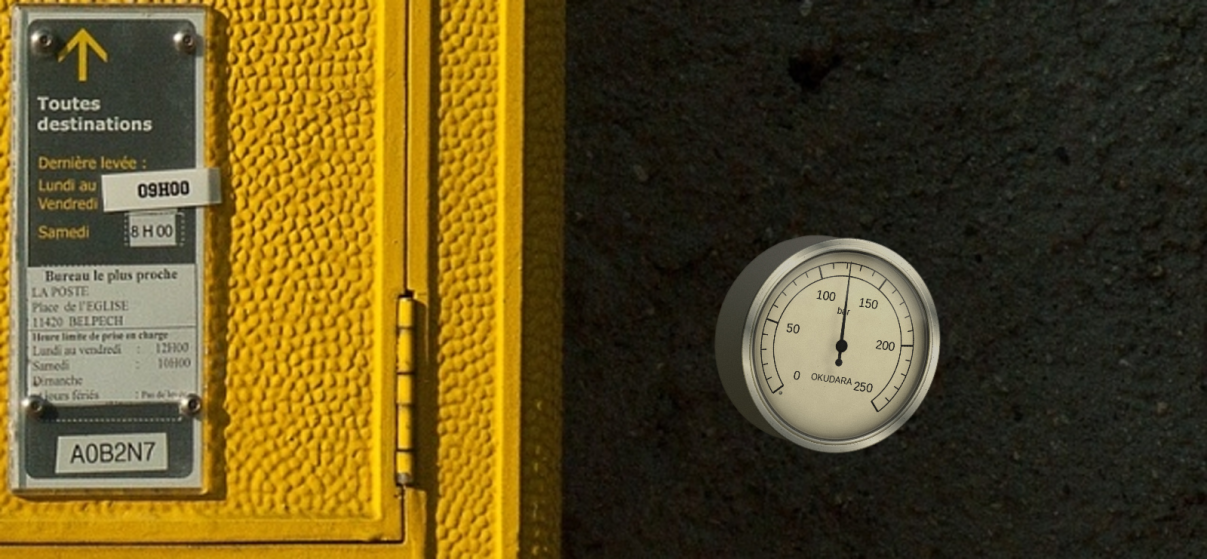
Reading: {"value": 120, "unit": "bar"}
